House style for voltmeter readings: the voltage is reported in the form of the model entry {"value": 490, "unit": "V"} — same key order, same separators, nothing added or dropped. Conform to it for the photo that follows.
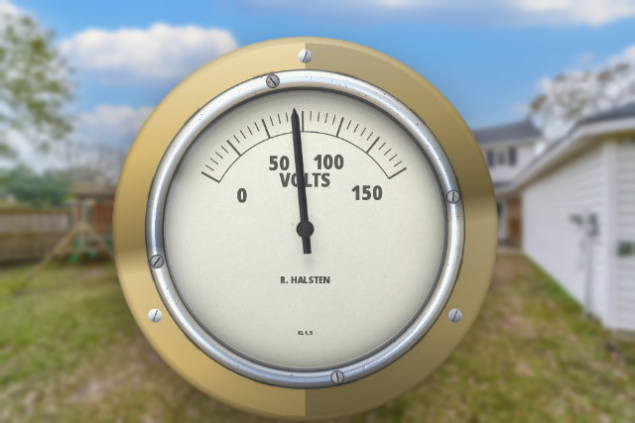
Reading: {"value": 70, "unit": "V"}
